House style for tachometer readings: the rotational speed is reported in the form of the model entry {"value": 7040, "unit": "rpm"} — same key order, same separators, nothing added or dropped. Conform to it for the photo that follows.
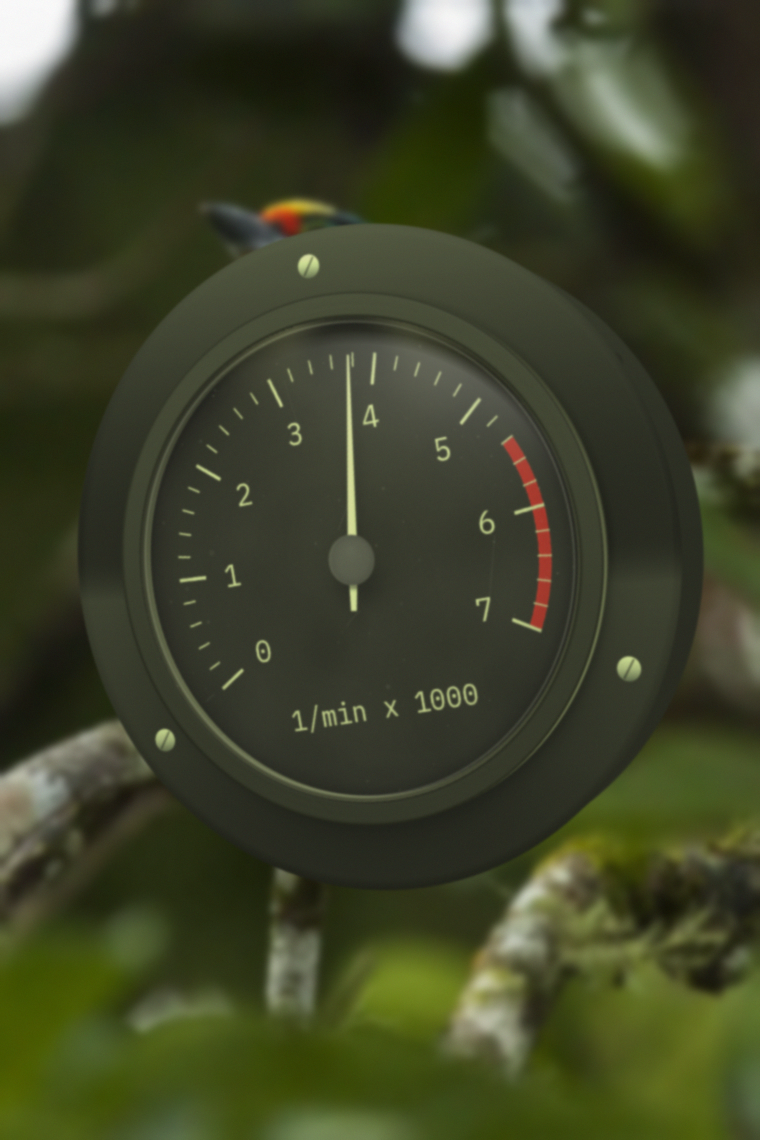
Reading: {"value": 3800, "unit": "rpm"}
